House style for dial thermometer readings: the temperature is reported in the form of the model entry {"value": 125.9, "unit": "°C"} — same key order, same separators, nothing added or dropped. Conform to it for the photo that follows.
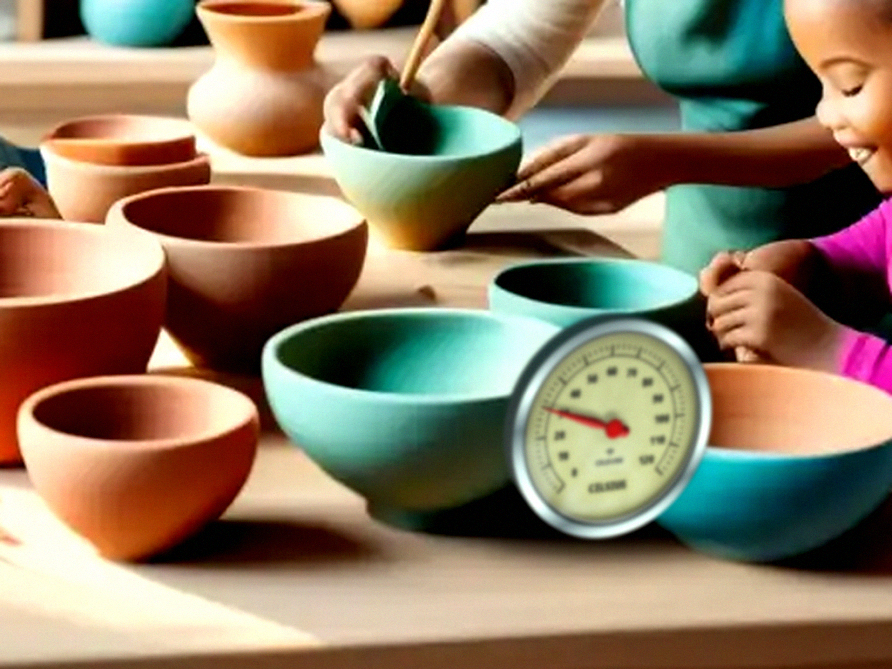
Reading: {"value": 30, "unit": "°C"}
